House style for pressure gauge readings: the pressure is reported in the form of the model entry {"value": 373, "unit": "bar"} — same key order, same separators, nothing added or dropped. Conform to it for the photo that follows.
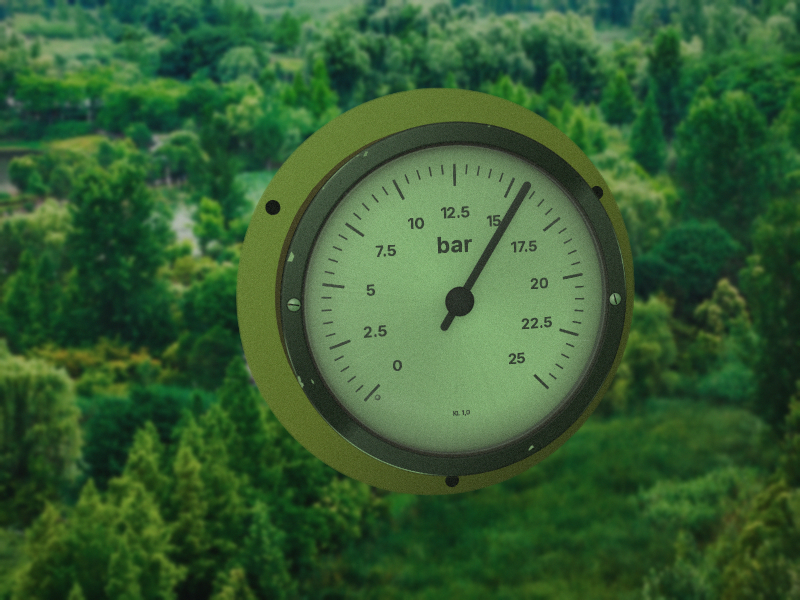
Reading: {"value": 15.5, "unit": "bar"}
